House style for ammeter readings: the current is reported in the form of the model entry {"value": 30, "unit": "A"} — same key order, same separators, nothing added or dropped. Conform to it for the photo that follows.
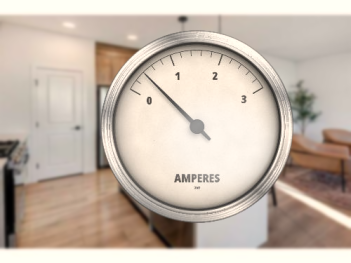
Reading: {"value": 0.4, "unit": "A"}
